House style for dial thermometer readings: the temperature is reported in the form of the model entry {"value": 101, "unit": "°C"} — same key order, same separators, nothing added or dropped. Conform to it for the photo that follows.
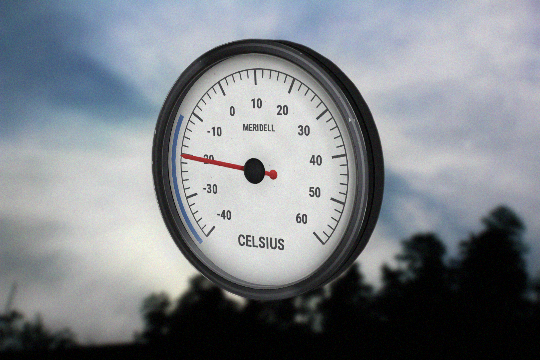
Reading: {"value": -20, "unit": "°C"}
